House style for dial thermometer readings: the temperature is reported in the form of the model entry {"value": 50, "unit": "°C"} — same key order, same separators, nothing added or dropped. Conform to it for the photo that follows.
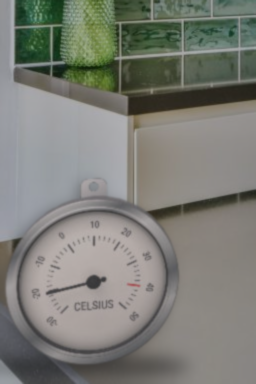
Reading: {"value": -20, "unit": "°C"}
